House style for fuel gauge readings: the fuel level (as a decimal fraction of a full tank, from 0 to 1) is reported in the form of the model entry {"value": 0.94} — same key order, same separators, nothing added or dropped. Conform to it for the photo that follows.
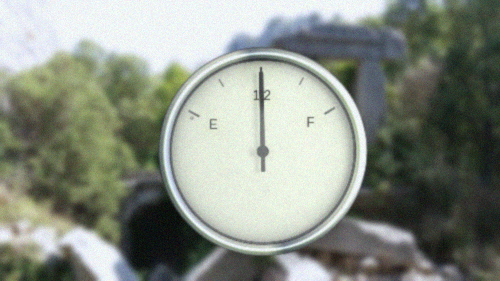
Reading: {"value": 0.5}
